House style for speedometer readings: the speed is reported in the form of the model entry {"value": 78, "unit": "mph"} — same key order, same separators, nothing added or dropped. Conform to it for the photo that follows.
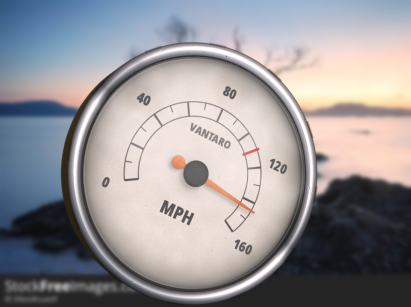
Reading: {"value": 145, "unit": "mph"}
